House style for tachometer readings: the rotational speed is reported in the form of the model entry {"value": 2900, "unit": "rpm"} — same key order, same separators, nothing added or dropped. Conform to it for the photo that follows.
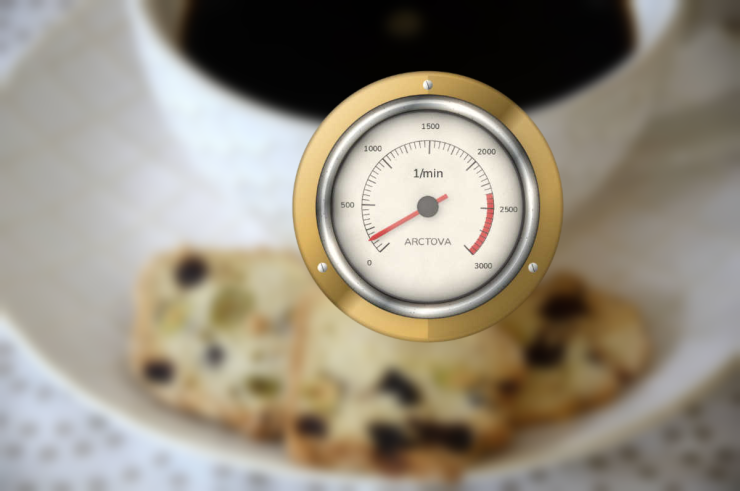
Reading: {"value": 150, "unit": "rpm"}
